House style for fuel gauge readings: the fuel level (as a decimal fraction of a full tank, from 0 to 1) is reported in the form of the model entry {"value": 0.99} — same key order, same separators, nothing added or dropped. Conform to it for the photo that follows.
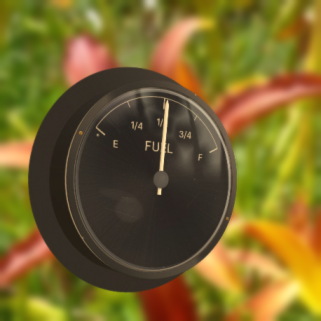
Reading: {"value": 0.5}
